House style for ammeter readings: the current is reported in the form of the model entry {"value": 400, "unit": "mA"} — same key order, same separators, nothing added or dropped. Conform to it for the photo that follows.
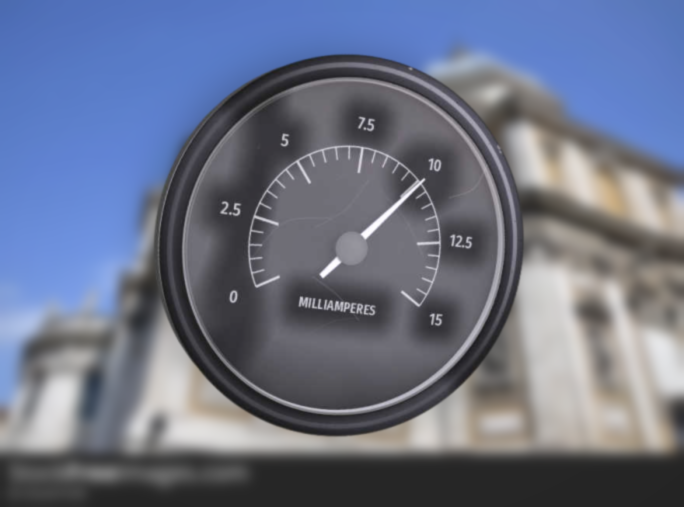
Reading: {"value": 10, "unit": "mA"}
